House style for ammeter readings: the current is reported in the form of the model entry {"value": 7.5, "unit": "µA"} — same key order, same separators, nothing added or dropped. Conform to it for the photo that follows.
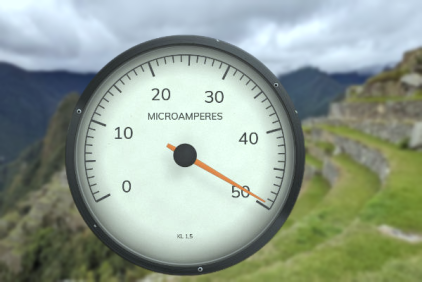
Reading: {"value": 49.5, "unit": "µA"}
